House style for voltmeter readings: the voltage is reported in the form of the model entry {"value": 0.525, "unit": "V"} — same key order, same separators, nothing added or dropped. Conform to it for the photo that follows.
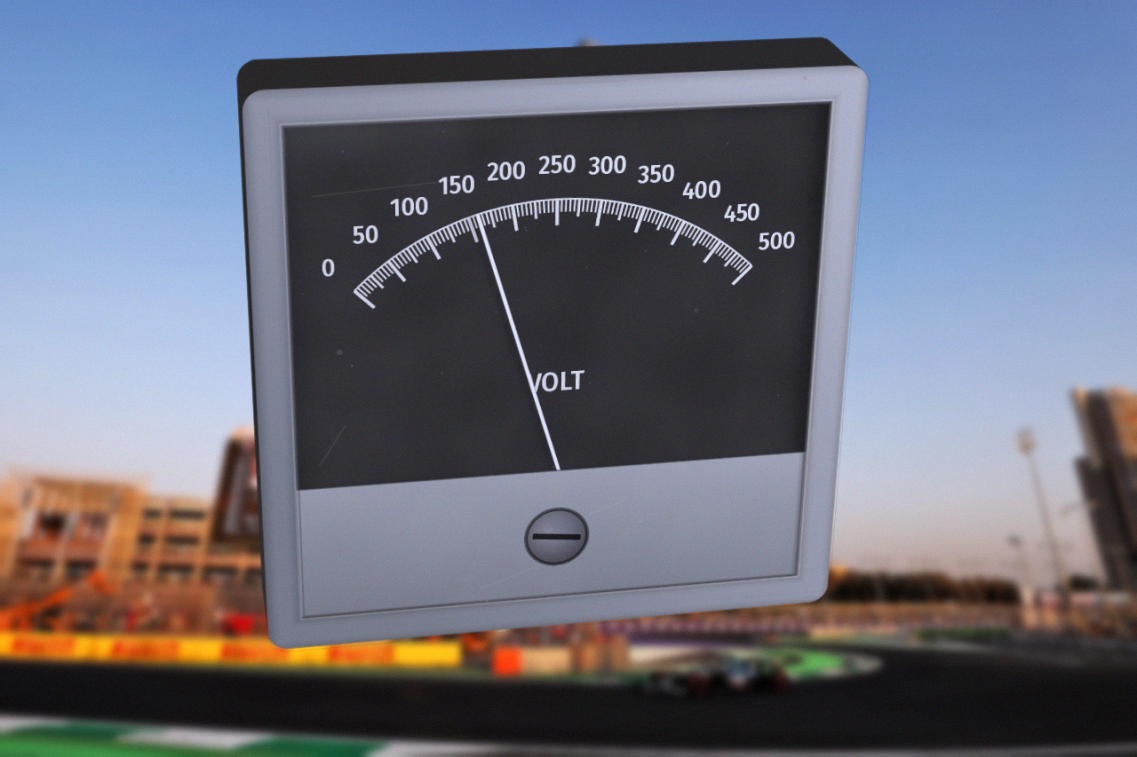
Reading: {"value": 160, "unit": "V"}
